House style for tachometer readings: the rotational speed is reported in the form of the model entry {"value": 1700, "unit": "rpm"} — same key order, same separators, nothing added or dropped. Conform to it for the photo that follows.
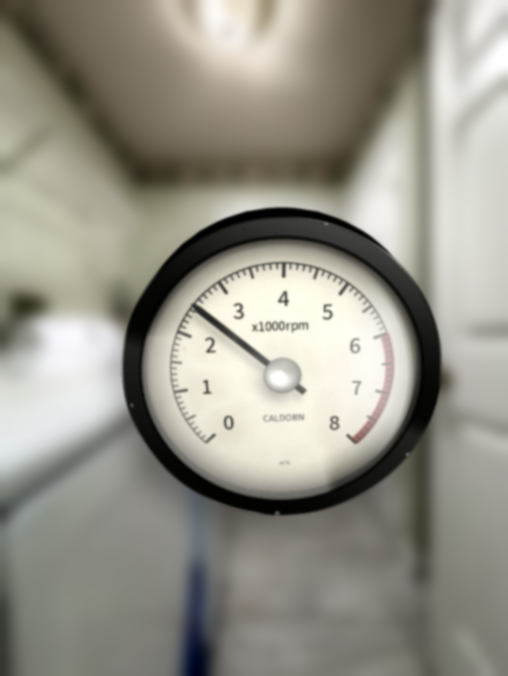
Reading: {"value": 2500, "unit": "rpm"}
